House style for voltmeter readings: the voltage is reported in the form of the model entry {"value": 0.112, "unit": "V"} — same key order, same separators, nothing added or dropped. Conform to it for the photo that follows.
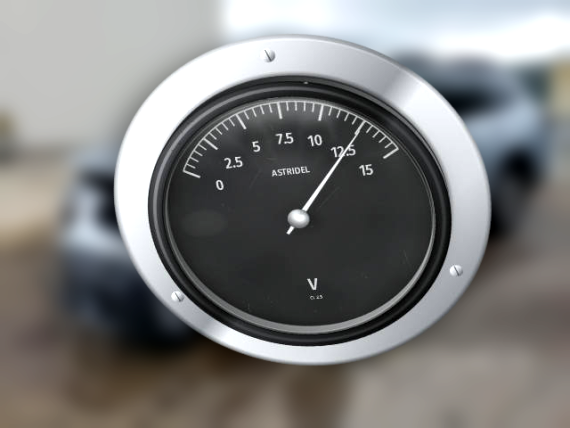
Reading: {"value": 12.5, "unit": "V"}
